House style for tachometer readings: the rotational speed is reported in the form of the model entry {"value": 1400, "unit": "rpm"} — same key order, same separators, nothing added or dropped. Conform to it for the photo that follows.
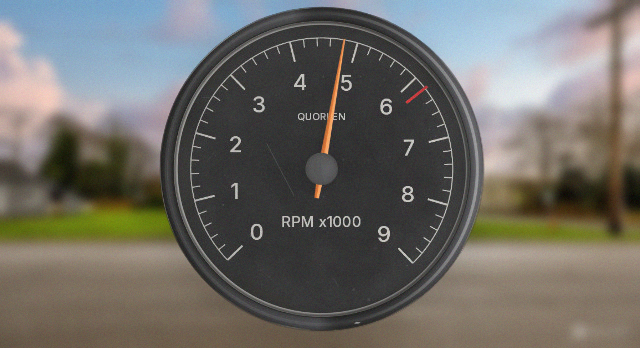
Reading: {"value": 4800, "unit": "rpm"}
